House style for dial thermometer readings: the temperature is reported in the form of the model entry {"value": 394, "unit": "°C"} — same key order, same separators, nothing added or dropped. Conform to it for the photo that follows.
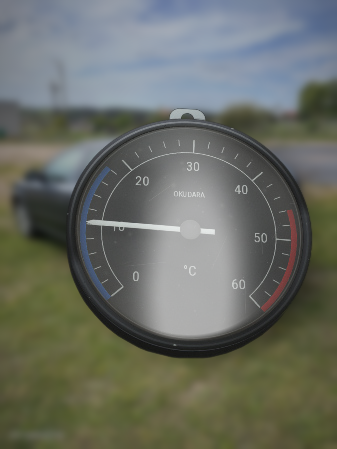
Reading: {"value": 10, "unit": "°C"}
